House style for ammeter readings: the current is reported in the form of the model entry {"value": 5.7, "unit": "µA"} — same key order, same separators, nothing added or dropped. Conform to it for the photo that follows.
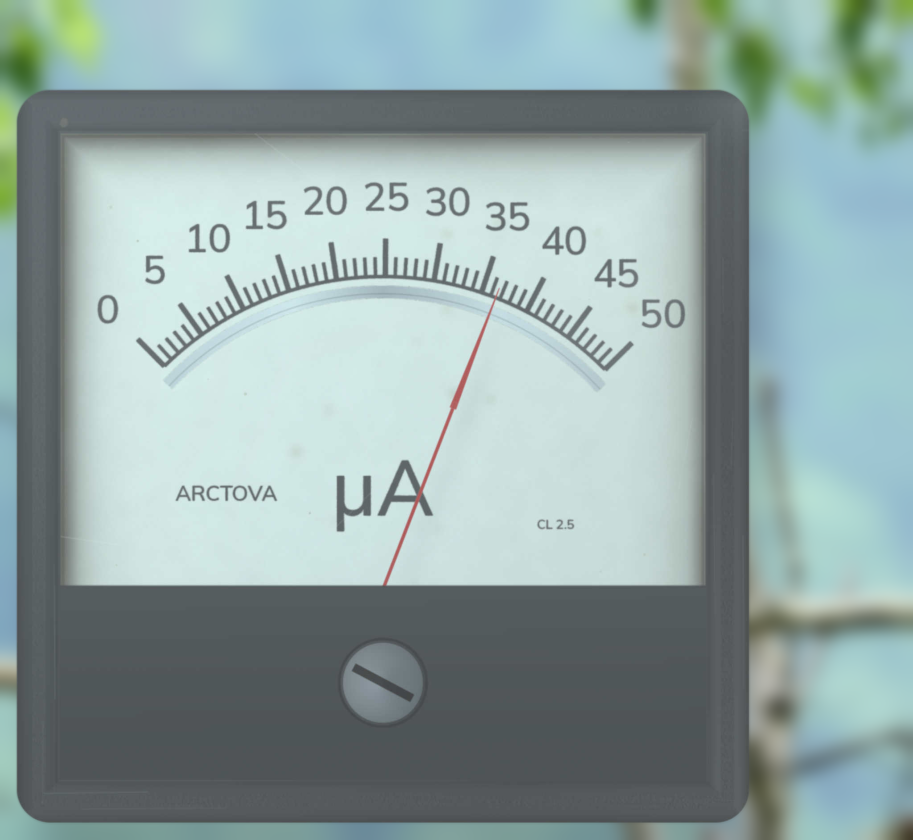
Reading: {"value": 36.5, "unit": "µA"}
